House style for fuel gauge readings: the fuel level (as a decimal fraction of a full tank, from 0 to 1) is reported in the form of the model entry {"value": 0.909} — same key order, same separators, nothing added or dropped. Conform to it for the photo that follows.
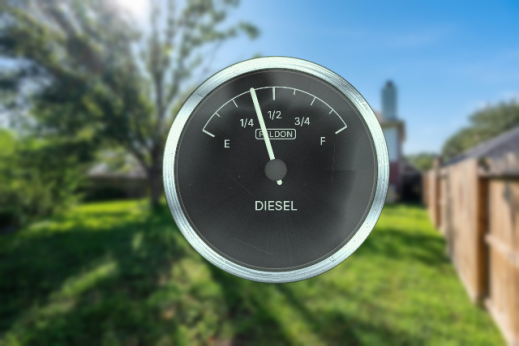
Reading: {"value": 0.375}
